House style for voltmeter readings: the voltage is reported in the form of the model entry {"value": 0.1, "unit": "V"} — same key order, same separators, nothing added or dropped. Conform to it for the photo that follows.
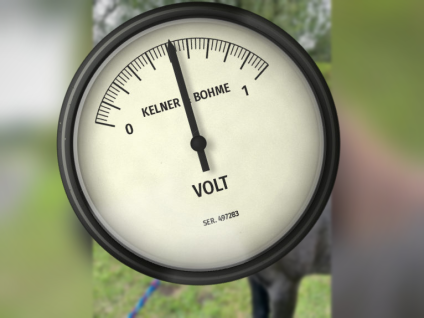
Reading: {"value": 0.52, "unit": "V"}
